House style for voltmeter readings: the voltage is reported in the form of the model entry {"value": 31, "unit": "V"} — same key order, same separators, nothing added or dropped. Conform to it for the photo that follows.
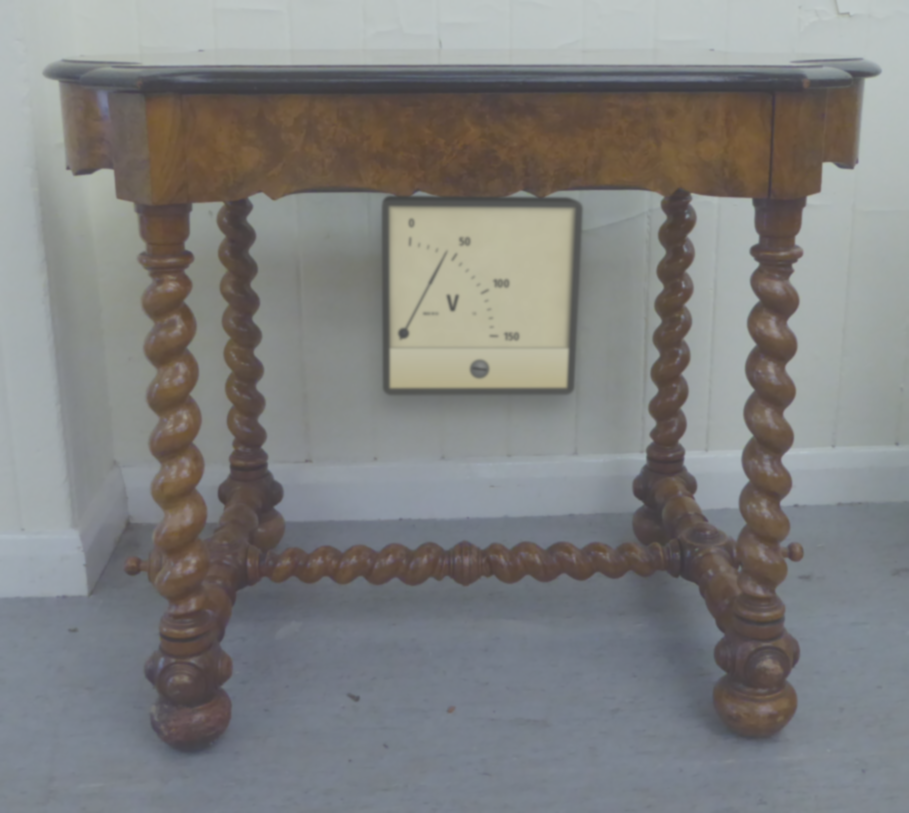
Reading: {"value": 40, "unit": "V"}
